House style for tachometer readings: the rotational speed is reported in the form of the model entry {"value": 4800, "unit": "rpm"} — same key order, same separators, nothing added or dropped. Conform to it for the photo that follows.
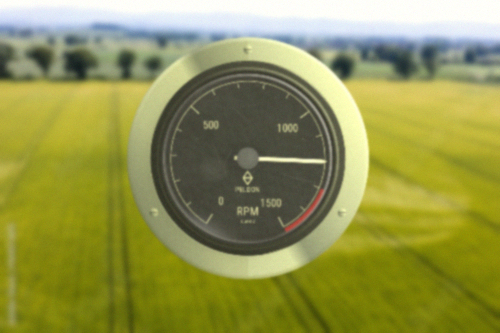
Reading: {"value": 1200, "unit": "rpm"}
